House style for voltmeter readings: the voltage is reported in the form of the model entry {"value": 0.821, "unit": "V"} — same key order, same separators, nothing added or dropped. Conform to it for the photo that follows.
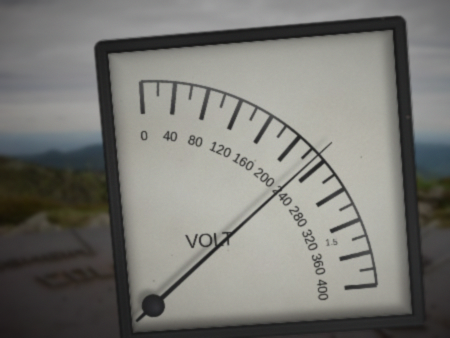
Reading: {"value": 230, "unit": "V"}
